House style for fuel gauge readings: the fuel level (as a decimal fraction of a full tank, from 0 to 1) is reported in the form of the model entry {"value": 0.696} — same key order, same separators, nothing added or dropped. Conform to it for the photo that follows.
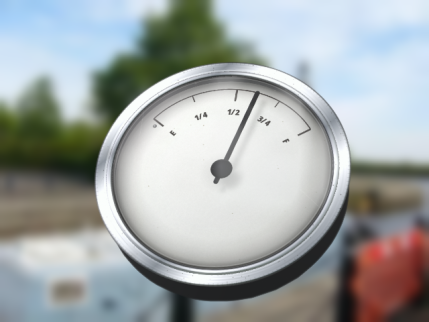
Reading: {"value": 0.625}
